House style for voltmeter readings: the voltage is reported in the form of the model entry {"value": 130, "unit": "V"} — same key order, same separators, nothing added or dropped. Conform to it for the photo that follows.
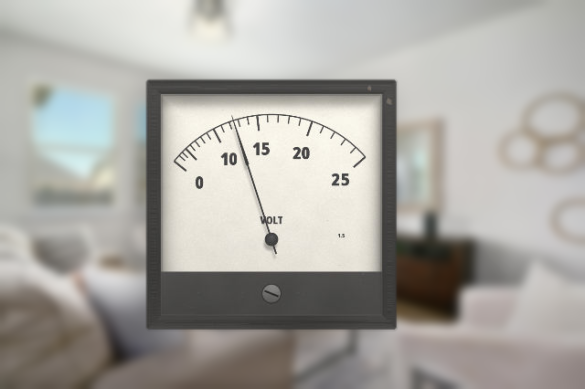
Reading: {"value": 12.5, "unit": "V"}
